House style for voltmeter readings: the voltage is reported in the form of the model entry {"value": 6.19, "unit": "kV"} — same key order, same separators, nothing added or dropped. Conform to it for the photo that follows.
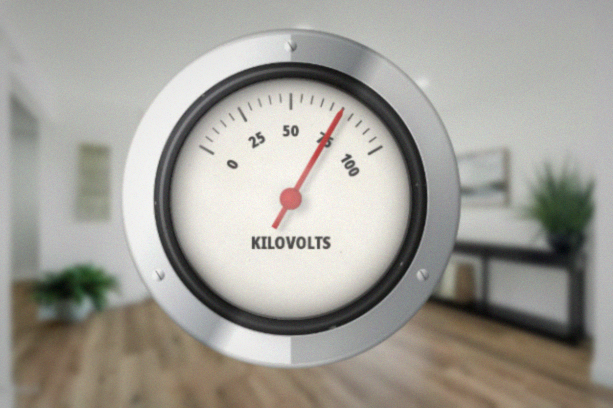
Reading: {"value": 75, "unit": "kV"}
